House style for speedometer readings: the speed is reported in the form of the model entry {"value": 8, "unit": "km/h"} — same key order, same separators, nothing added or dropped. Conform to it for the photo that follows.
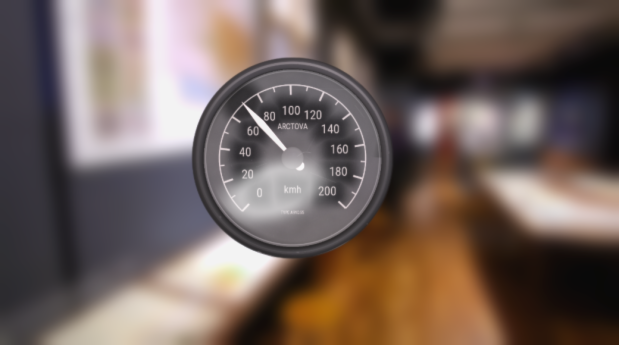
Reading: {"value": 70, "unit": "km/h"}
